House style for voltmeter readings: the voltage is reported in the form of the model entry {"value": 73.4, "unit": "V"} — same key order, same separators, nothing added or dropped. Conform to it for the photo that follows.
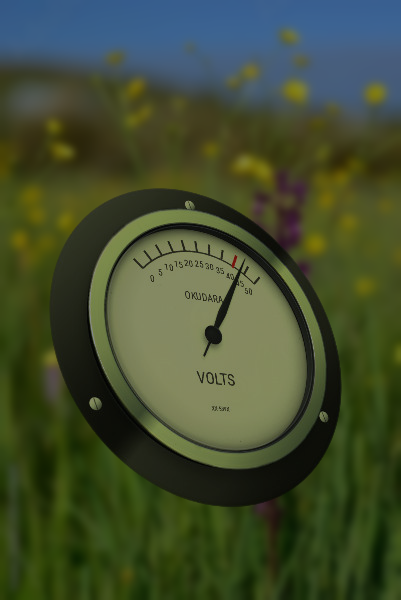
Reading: {"value": 42.5, "unit": "V"}
